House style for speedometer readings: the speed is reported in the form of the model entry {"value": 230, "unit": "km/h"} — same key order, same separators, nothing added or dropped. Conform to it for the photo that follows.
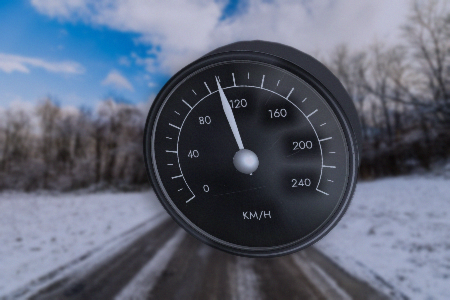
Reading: {"value": 110, "unit": "km/h"}
